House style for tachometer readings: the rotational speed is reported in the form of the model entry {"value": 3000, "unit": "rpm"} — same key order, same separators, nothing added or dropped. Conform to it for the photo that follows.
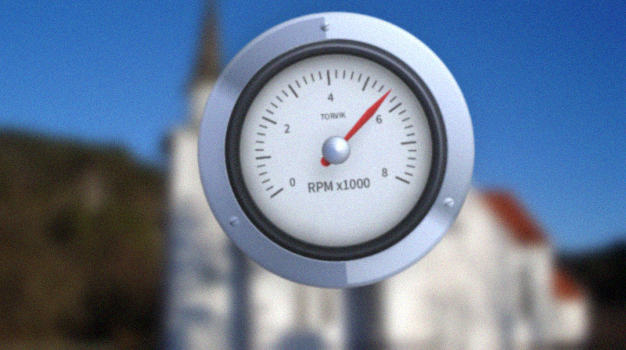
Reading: {"value": 5600, "unit": "rpm"}
